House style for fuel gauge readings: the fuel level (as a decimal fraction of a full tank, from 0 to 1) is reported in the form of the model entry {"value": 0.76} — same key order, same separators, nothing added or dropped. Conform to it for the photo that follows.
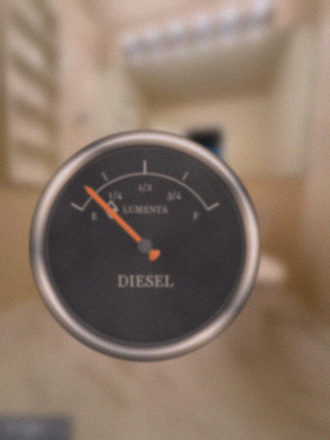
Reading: {"value": 0.125}
